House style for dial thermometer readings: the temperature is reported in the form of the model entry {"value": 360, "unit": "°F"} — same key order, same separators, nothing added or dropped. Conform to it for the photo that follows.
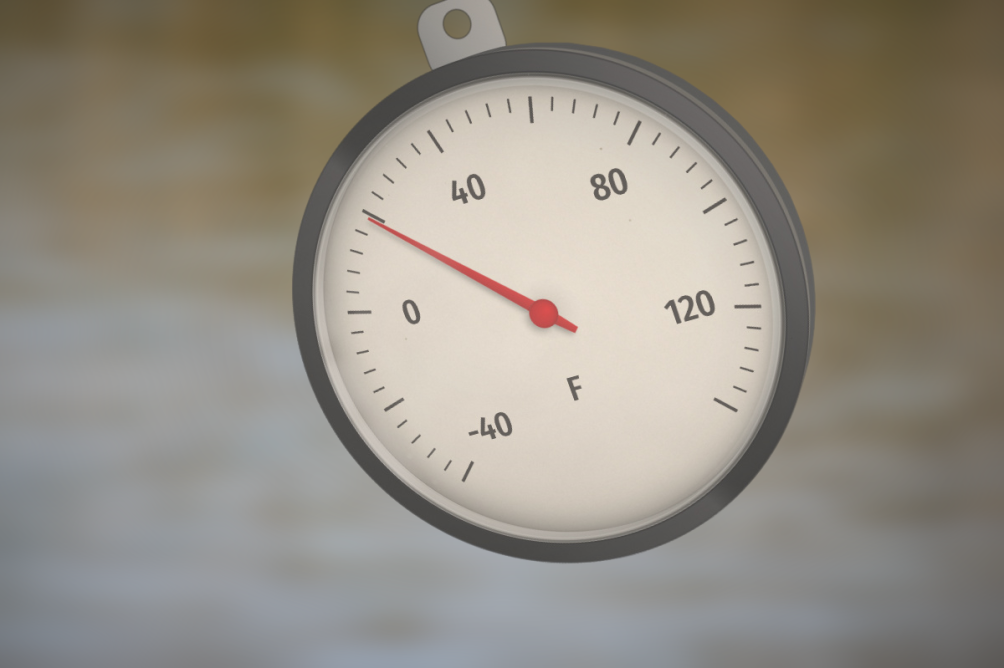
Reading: {"value": 20, "unit": "°F"}
